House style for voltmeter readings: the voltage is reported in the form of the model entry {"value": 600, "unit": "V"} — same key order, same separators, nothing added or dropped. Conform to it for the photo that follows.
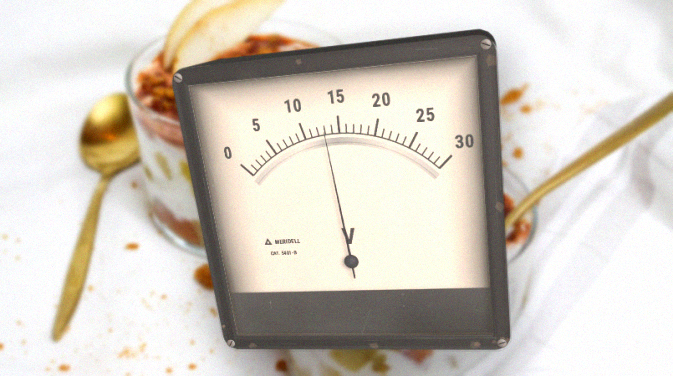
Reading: {"value": 13, "unit": "V"}
